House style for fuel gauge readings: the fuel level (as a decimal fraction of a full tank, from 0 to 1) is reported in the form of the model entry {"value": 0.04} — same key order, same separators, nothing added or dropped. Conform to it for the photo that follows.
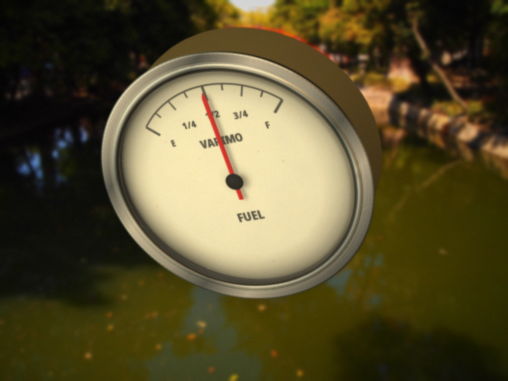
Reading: {"value": 0.5}
